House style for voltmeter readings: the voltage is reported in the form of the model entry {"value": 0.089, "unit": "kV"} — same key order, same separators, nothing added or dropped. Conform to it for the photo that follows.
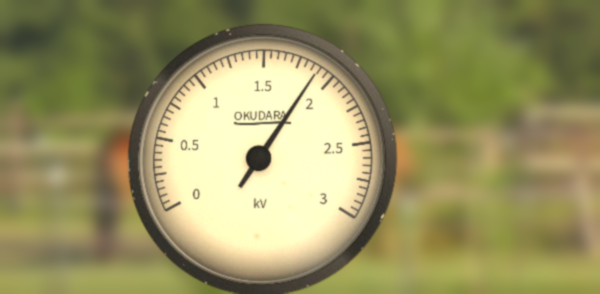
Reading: {"value": 1.9, "unit": "kV"}
